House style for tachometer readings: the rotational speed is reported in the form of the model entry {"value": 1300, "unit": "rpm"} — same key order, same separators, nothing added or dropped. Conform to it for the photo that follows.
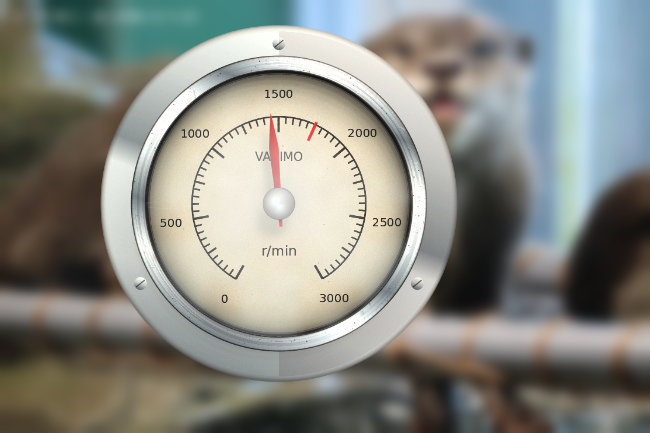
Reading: {"value": 1450, "unit": "rpm"}
